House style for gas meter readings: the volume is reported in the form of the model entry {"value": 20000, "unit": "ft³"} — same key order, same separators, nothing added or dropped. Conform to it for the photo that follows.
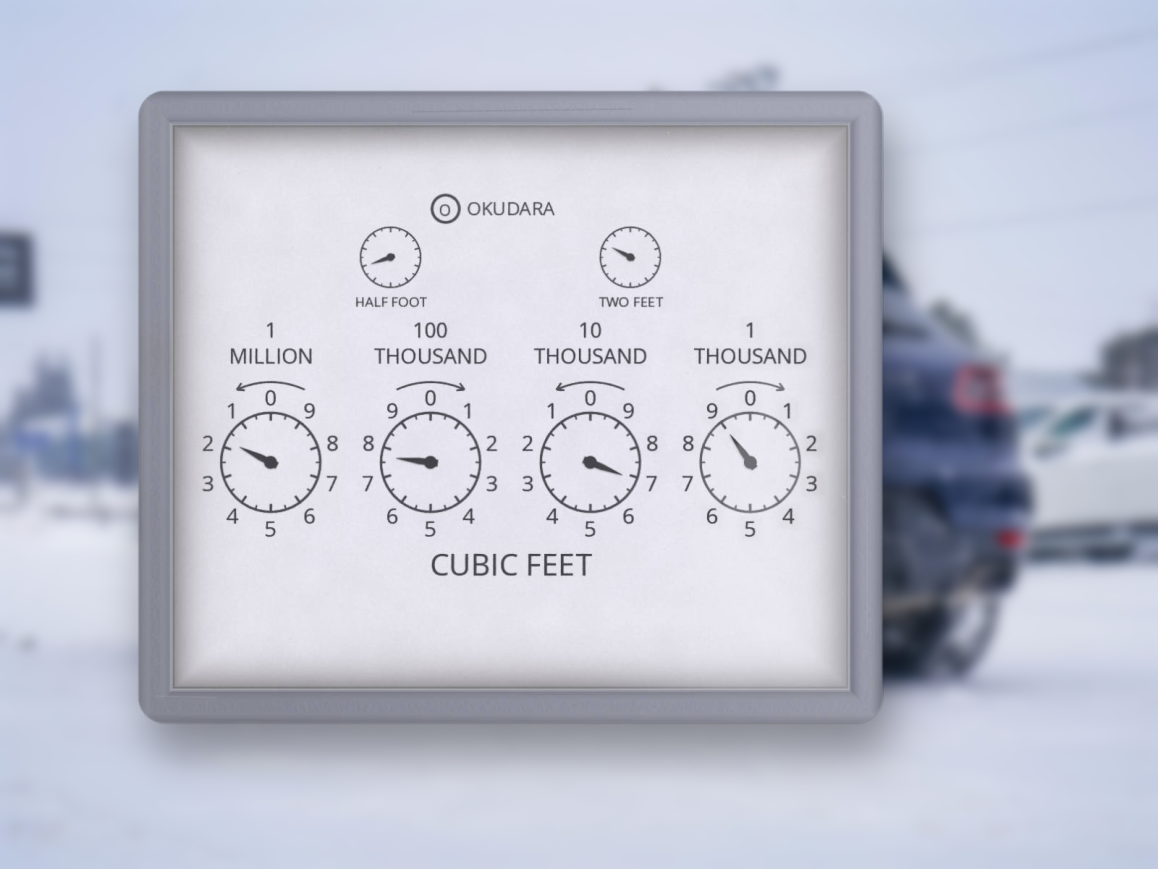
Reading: {"value": 176900, "unit": "ft³"}
